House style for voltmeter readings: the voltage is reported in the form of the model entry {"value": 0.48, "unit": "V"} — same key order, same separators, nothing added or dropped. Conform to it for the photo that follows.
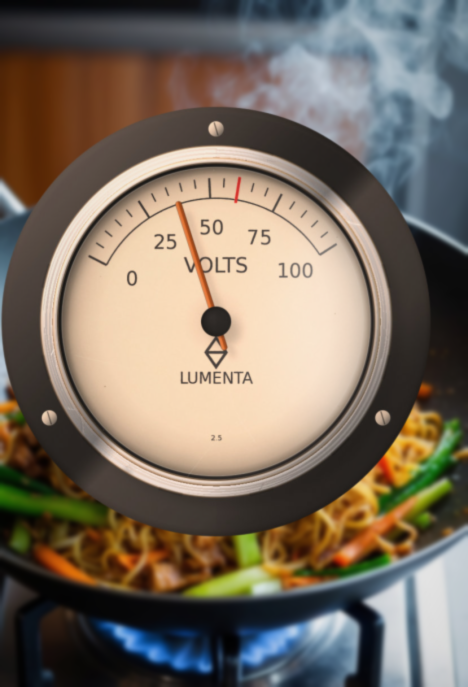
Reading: {"value": 37.5, "unit": "V"}
